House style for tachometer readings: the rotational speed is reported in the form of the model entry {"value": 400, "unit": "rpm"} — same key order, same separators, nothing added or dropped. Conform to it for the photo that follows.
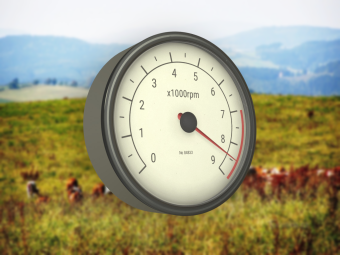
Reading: {"value": 8500, "unit": "rpm"}
